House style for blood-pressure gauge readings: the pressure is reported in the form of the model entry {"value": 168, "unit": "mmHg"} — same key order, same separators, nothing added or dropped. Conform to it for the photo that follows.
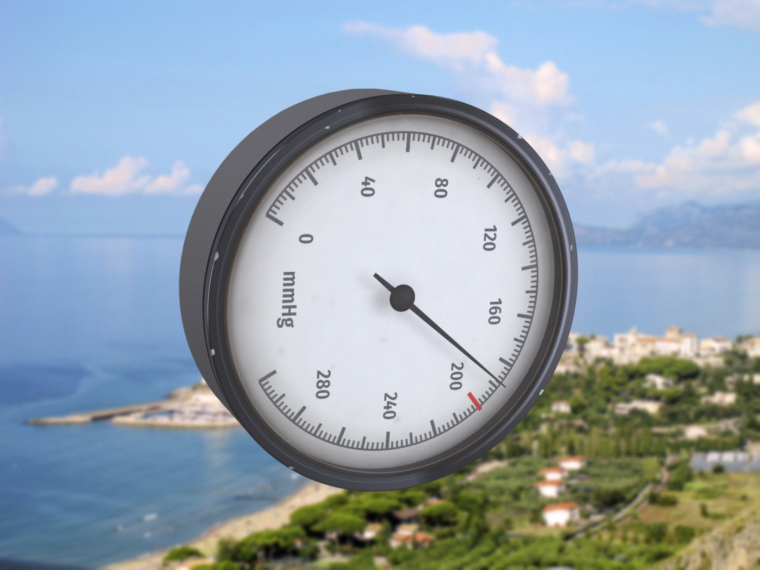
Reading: {"value": 188, "unit": "mmHg"}
